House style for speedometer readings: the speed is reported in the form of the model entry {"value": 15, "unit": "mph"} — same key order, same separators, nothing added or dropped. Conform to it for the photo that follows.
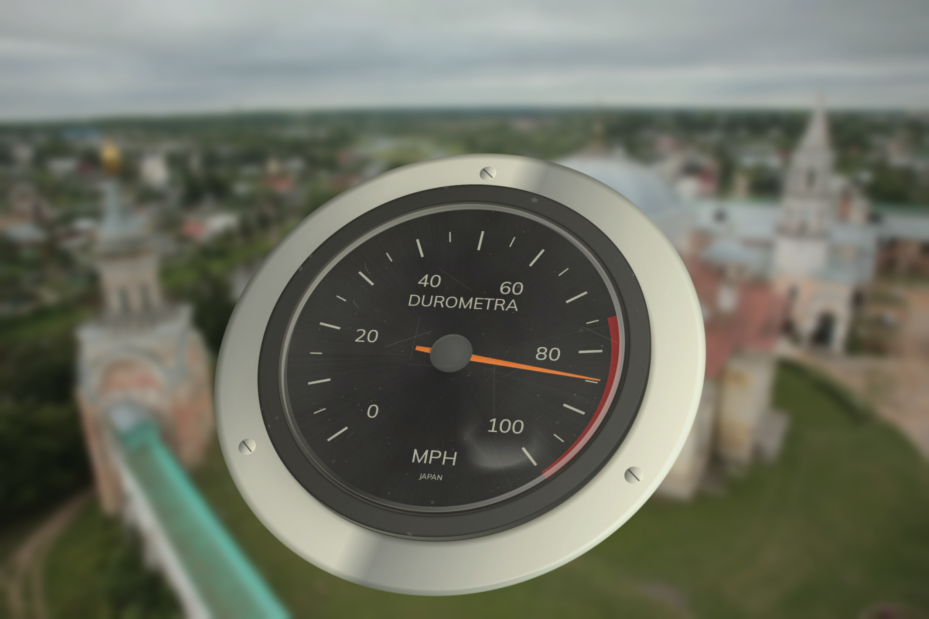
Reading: {"value": 85, "unit": "mph"}
